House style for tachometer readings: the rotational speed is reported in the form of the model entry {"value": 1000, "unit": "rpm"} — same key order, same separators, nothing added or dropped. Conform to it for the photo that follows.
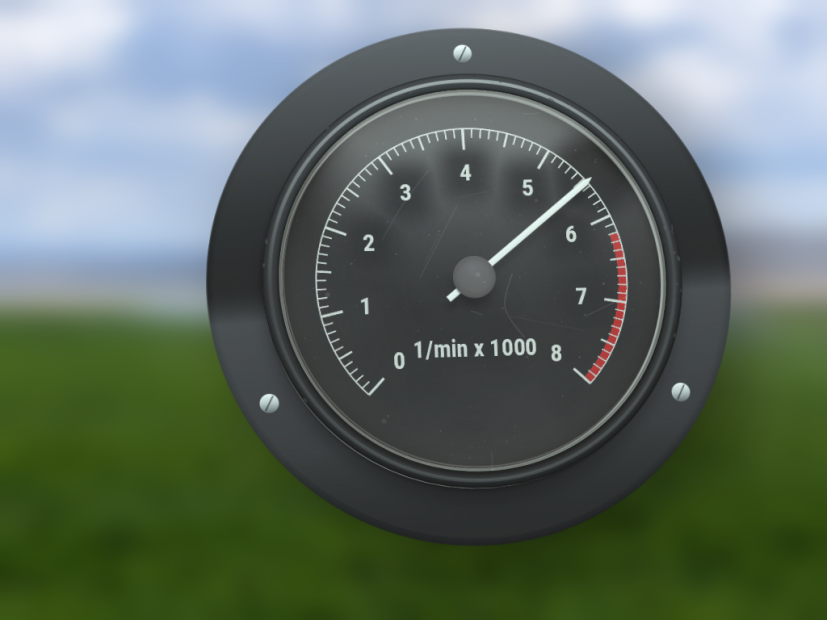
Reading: {"value": 5550, "unit": "rpm"}
